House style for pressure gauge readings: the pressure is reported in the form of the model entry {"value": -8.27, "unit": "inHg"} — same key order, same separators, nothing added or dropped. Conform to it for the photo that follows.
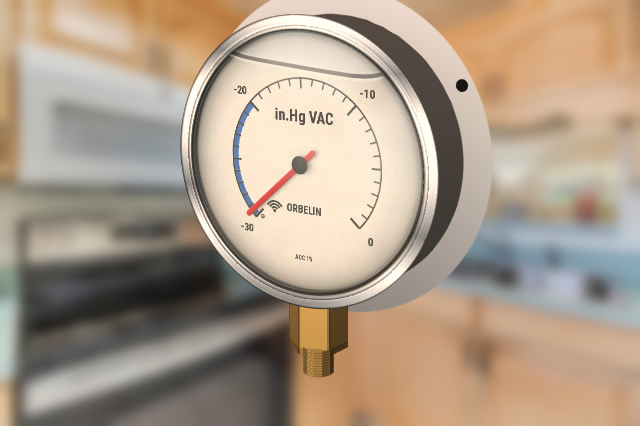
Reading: {"value": -29.5, "unit": "inHg"}
